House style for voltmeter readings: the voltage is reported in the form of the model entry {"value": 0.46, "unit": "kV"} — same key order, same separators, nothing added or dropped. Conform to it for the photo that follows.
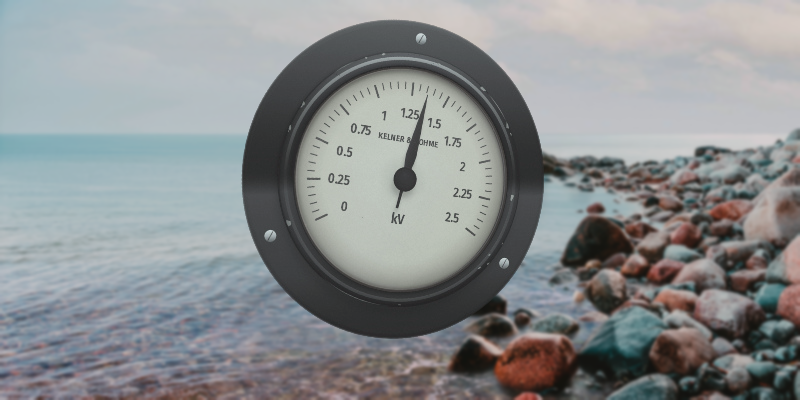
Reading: {"value": 1.35, "unit": "kV"}
